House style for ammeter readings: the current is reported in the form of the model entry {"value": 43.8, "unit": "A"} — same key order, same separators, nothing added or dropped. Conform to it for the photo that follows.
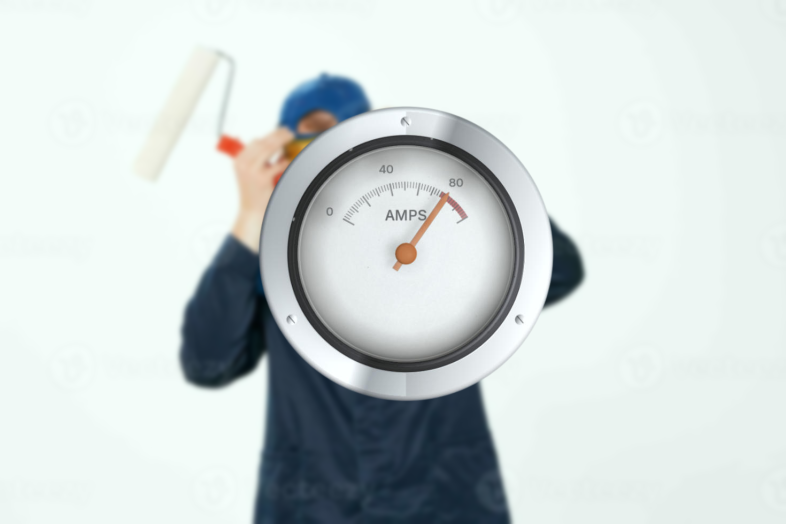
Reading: {"value": 80, "unit": "A"}
